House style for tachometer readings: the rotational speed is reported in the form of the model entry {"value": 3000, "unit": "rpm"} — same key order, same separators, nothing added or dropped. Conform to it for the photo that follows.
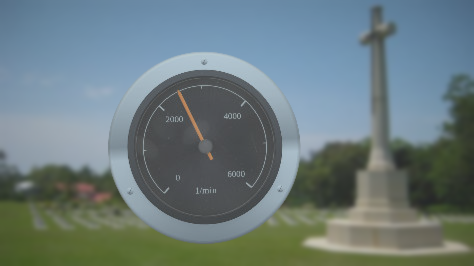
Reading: {"value": 2500, "unit": "rpm"}
